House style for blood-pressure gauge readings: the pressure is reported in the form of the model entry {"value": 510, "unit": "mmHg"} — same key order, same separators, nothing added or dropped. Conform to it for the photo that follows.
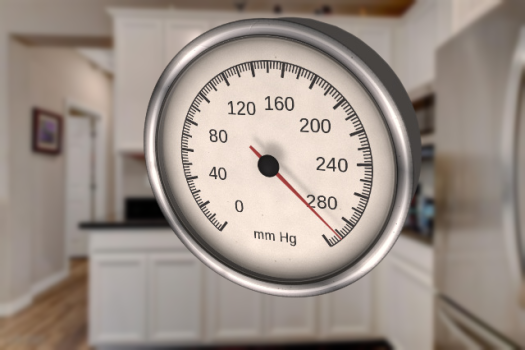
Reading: {"value": 290, "unit": "mmHg"}
